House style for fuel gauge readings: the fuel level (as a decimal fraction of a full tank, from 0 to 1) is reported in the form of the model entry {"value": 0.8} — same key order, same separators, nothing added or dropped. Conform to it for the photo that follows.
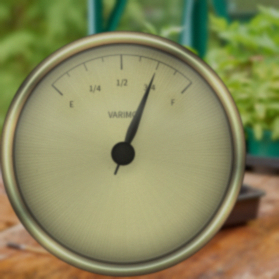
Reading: {"value": 0.75}
